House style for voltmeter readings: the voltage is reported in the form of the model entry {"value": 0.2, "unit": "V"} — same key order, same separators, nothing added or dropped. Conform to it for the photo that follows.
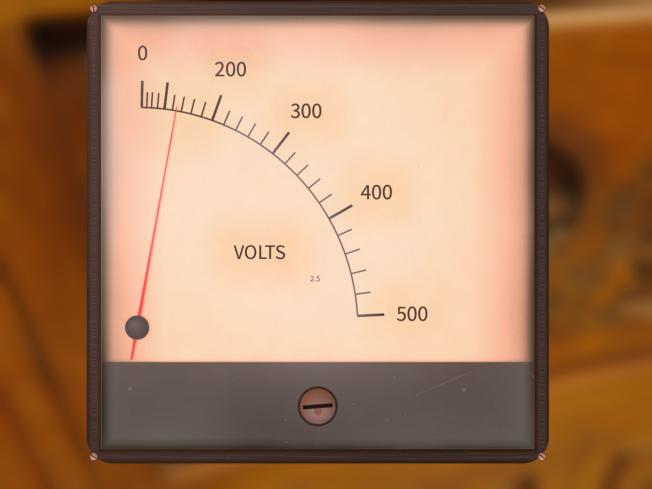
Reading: {"value": 130, "unit": "V"}
